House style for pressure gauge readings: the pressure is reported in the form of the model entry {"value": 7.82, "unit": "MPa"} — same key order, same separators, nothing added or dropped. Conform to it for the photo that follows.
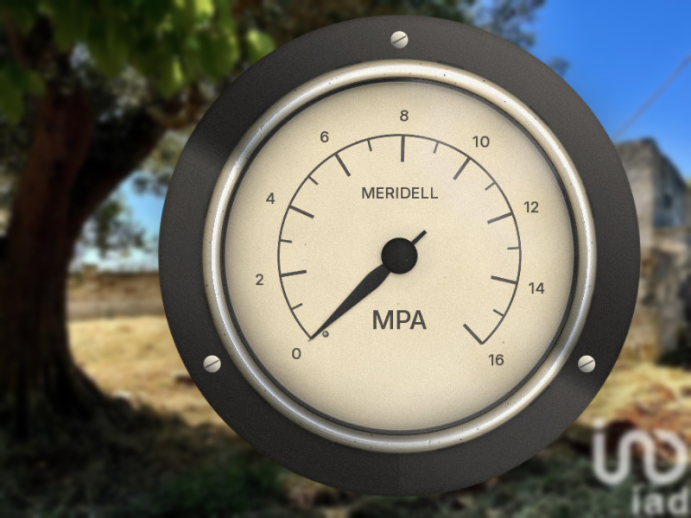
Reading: {"value": 0, "unit": "MPa"}
